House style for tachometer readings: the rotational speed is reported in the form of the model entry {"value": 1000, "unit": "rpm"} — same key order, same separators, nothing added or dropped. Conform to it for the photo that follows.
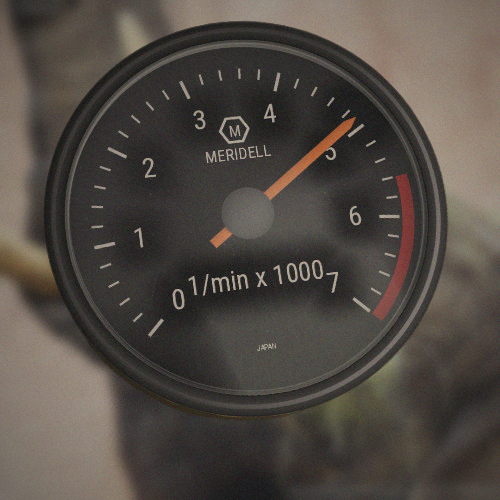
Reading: {"value": 4900, "unit": "rpm"}
